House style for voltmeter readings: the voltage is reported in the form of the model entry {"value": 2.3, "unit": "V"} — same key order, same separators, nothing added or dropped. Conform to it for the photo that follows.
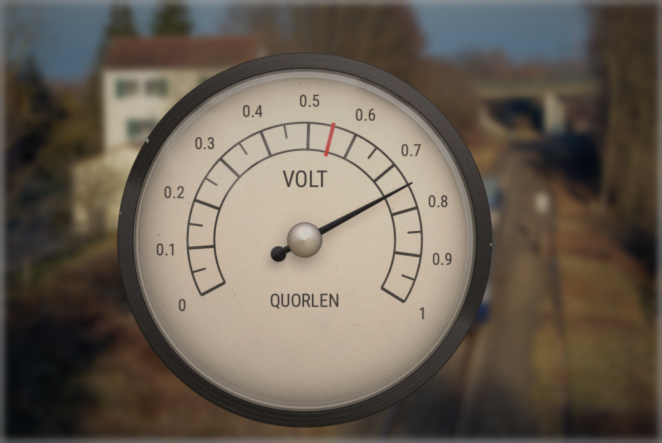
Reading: {"value": 0.75, "unit": "V"}
